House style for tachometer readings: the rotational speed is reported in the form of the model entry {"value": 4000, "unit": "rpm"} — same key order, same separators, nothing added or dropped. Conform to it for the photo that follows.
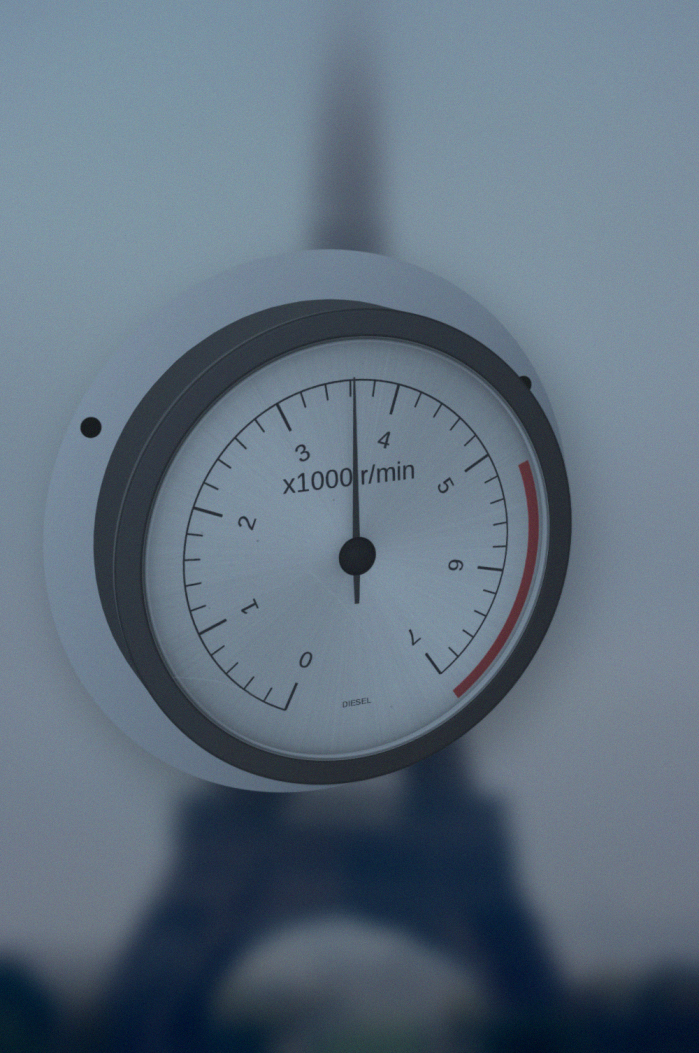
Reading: {"value": 3600, "unit": "rpm"}
